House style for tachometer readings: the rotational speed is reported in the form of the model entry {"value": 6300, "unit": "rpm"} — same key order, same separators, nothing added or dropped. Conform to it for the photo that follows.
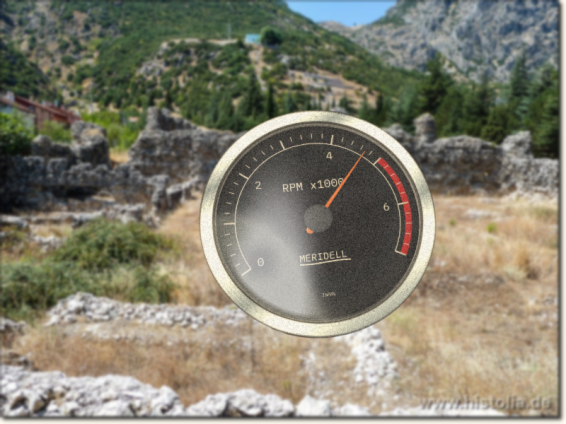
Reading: {"value": 4700, "unit": "rpm"}
